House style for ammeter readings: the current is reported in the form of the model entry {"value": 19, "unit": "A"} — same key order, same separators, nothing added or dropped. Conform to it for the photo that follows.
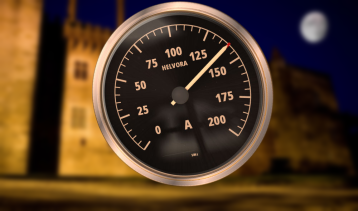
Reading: {"value": 140, "unit": "A"}
